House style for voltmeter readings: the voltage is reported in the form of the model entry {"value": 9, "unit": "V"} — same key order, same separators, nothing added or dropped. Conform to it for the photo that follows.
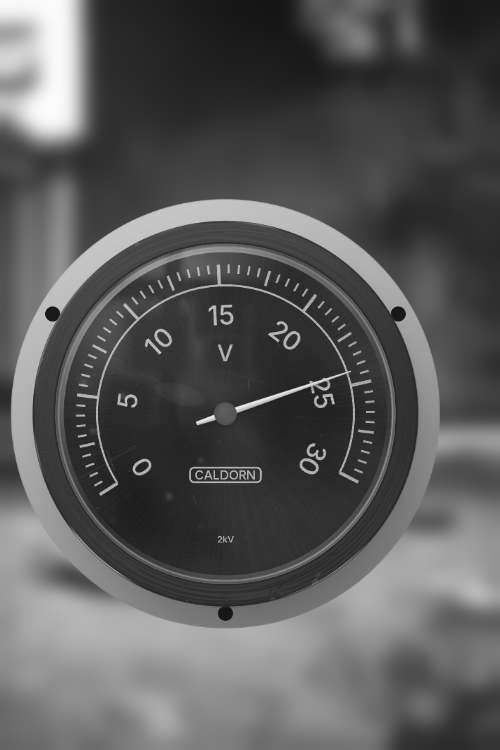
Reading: {"value": 24.25, "unit": "V"}
